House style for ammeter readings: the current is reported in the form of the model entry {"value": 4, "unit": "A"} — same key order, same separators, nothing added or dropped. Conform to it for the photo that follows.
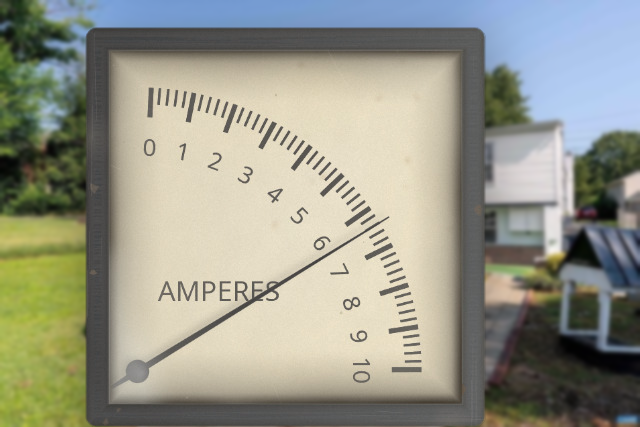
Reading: {"value": 6.4, "unit": "A"}
